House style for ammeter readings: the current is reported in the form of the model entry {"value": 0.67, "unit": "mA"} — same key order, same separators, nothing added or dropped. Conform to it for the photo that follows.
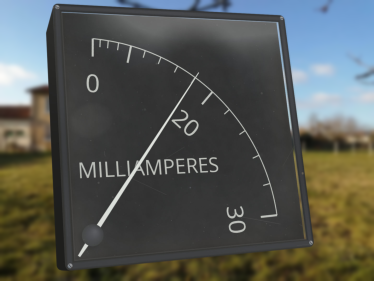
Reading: {"value": 18, "unit": "mA"}
